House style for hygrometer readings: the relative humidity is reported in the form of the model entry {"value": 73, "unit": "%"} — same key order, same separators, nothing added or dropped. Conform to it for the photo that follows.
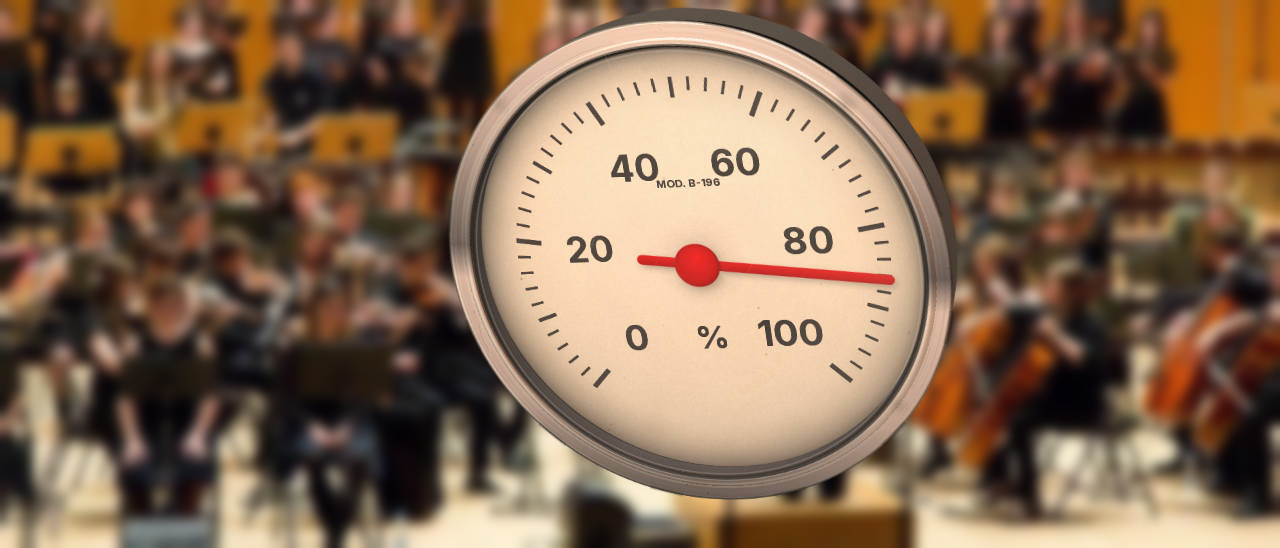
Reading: {"value": 86, "unit": "%"}
